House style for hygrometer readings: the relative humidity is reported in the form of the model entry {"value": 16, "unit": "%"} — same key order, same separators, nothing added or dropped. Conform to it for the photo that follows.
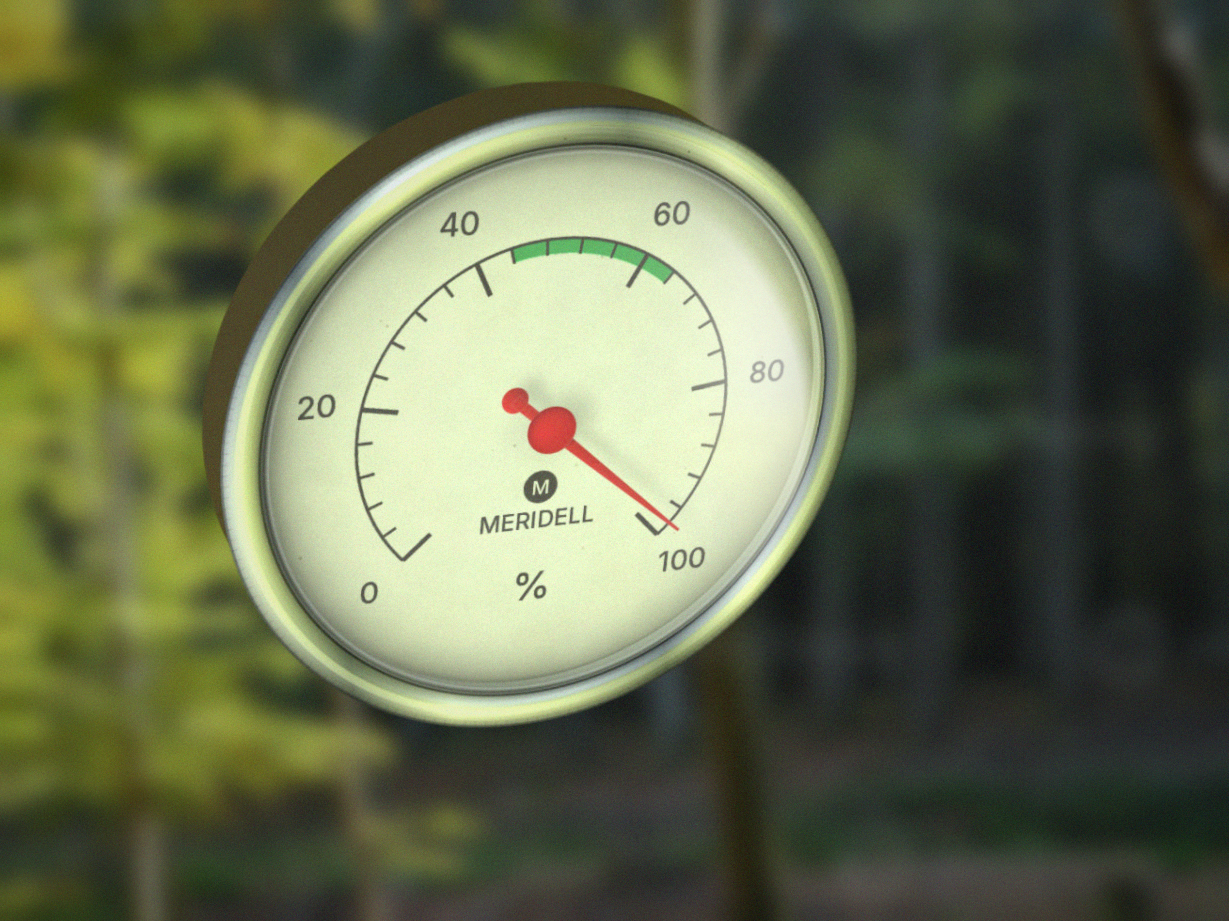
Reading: {"value": 98, "unit": "%"}
